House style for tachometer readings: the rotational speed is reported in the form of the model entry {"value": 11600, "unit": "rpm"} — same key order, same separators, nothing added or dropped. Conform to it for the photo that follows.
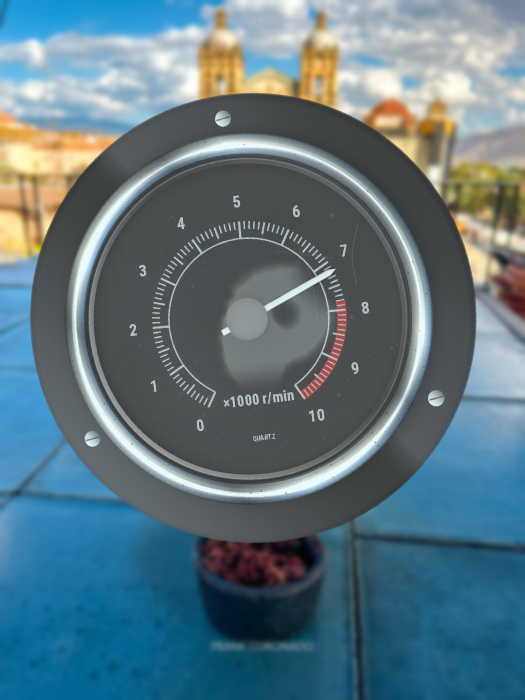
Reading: {"value": 7200, "unit": "rpm"}
